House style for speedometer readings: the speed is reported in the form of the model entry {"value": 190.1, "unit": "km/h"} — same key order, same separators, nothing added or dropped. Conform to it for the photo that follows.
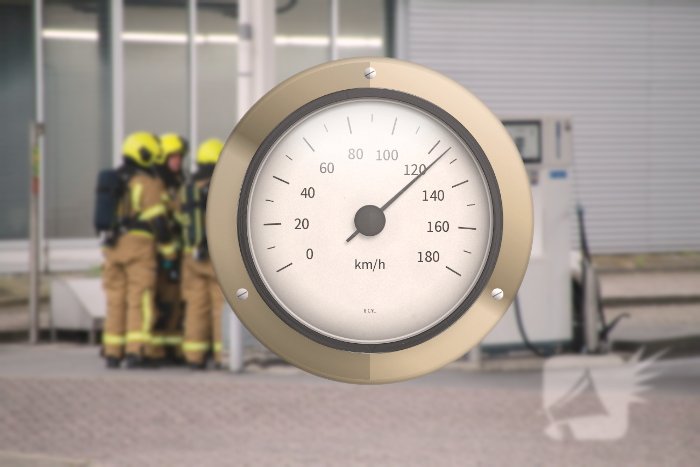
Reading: {"value": 125, "unit": "km/h"}
